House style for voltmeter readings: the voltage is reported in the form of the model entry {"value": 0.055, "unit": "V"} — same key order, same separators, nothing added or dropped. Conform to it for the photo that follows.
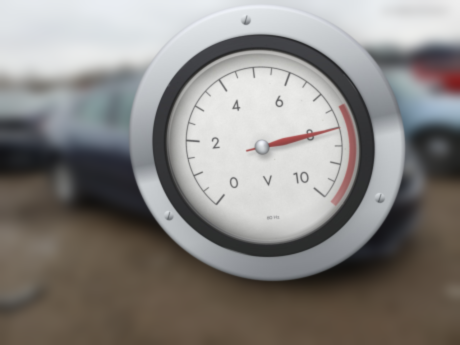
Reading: {"value": 8, "unit": "V"}
